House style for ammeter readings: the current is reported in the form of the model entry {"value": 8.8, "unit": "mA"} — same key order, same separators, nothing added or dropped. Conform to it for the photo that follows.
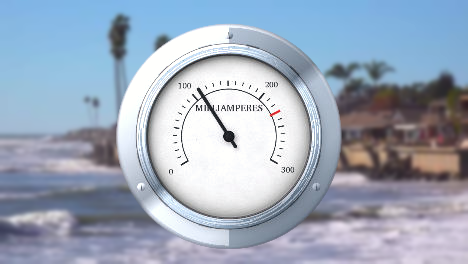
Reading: {"value": 110, "unit": "mA"}
